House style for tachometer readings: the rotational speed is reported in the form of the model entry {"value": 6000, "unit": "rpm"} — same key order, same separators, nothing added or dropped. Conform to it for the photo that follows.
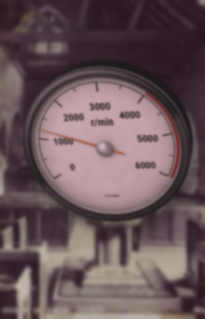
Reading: {"value": 1250, "unit": "rpm"}
